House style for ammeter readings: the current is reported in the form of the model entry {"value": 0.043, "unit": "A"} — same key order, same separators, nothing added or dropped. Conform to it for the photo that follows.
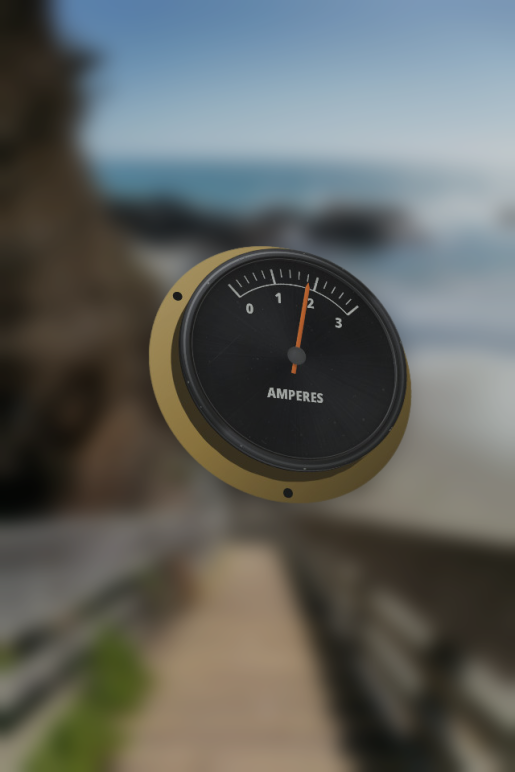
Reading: {"value": 1.8, "unit": "A"}
